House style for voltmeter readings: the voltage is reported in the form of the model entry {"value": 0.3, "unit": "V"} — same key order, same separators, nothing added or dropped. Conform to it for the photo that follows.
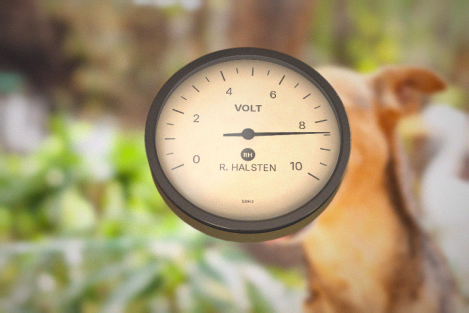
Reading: {"value": 8.5, "unit": "V"}
